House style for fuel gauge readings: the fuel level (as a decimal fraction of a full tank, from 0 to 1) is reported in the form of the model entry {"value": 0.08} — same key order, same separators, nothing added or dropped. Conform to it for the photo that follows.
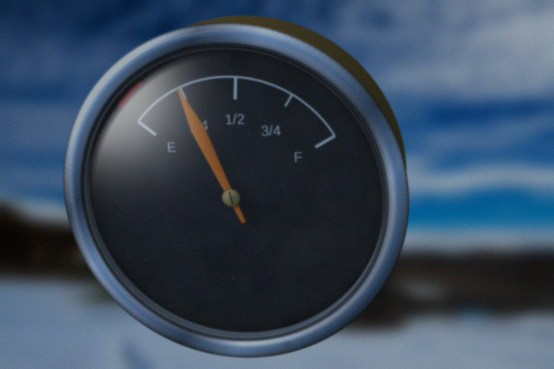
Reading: {"value": 0.25}
